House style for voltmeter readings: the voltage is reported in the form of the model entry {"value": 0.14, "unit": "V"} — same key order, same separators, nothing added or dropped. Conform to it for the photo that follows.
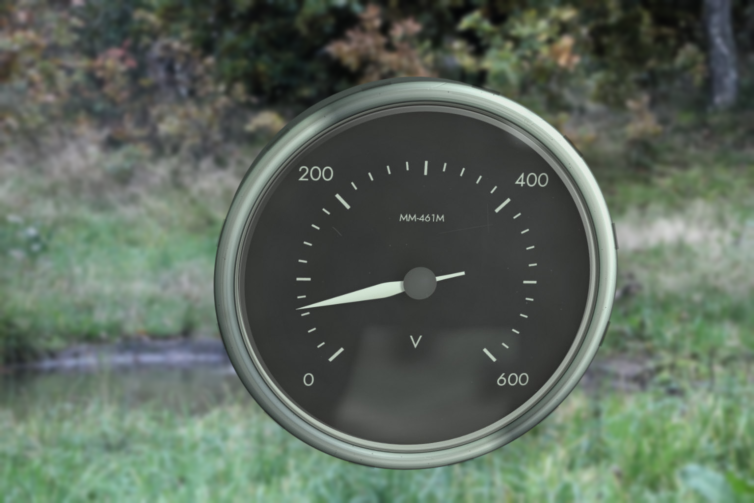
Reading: {"value": 70, "unit": "V"}
